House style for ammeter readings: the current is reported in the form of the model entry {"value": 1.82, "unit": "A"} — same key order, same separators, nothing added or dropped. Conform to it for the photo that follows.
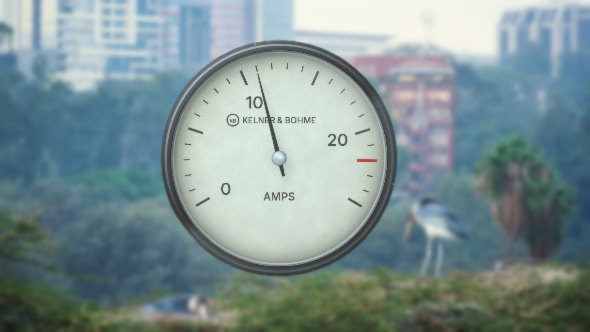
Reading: {"value": 11, "unit": "A"}
